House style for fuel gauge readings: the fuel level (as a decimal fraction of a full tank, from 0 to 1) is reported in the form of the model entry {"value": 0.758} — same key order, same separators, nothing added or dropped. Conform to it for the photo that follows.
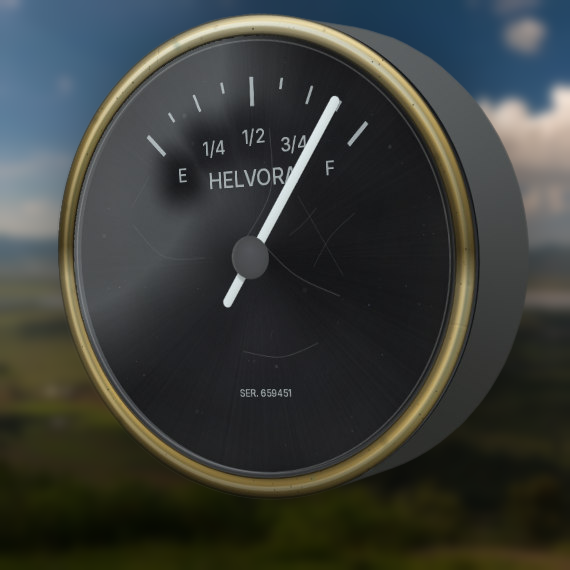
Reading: {"value": 0.875}
